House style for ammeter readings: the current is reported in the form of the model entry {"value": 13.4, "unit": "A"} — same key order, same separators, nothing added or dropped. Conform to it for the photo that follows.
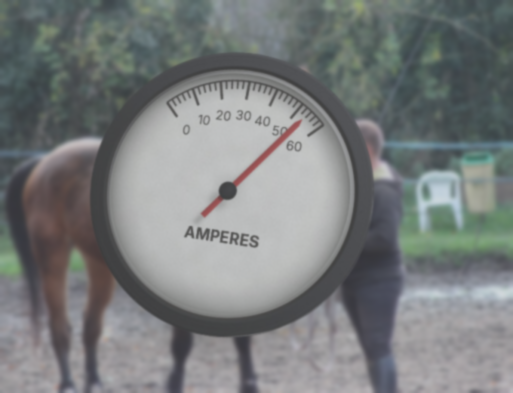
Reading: {"value": 54, "unit": "A"}
